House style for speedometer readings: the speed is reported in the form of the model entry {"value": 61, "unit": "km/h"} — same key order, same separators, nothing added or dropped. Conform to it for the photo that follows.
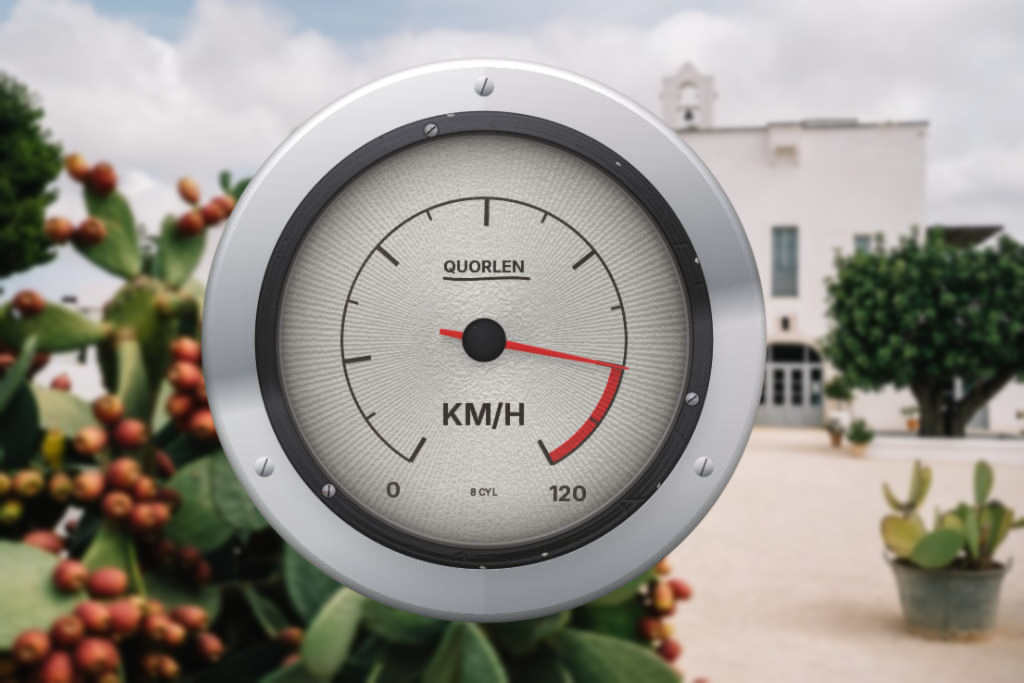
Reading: {"value": 100, "unit": "km/h"}
